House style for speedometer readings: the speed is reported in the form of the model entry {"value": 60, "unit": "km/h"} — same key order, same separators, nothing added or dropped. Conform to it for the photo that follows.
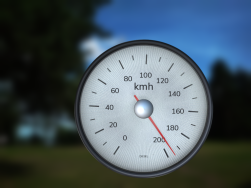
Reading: {"value": 195, "unit": "km/h"}
